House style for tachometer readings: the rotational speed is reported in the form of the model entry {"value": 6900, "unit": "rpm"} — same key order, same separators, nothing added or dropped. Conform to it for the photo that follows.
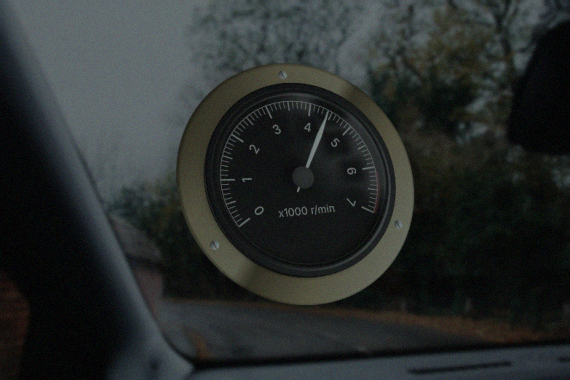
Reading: {"value": 4400, "unit": "rpm"}
